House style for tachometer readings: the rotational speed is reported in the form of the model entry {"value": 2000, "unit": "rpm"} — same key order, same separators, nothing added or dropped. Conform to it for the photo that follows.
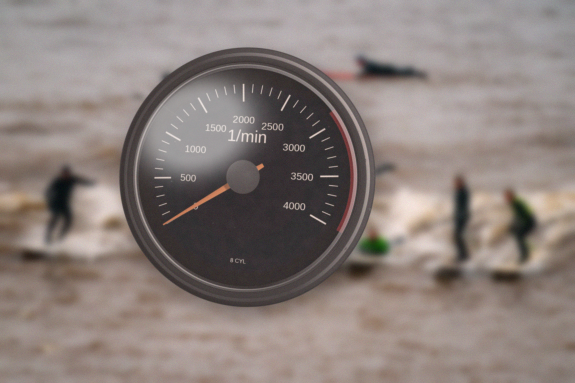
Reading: {"value": 0, "unit": "rpm"}
